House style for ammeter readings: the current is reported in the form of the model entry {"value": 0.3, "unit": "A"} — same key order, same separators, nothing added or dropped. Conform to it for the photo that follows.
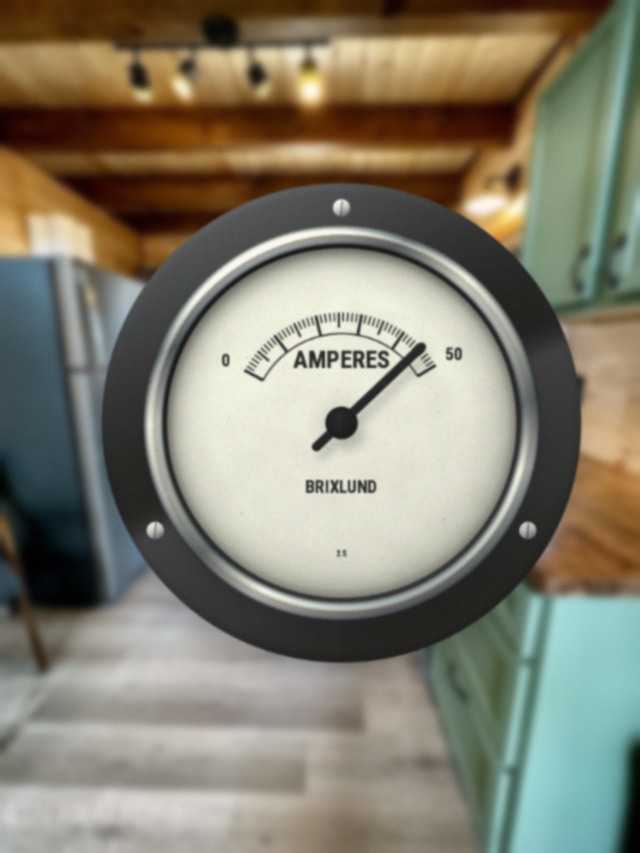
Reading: {"value": 45, "unit": "A"}
